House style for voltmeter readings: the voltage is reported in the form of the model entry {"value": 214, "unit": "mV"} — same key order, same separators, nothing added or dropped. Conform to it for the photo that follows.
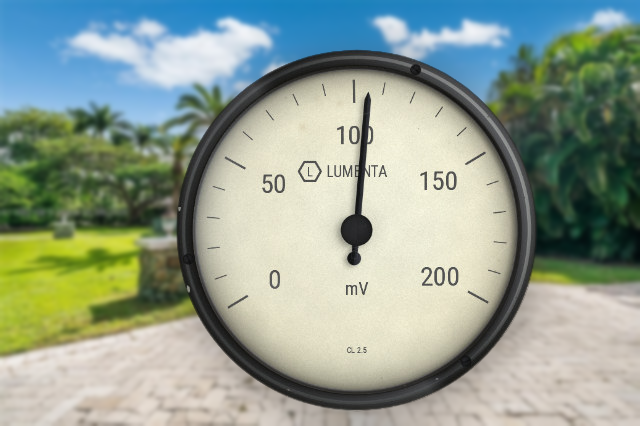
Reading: {"value": 105, "unit": "mV"}
